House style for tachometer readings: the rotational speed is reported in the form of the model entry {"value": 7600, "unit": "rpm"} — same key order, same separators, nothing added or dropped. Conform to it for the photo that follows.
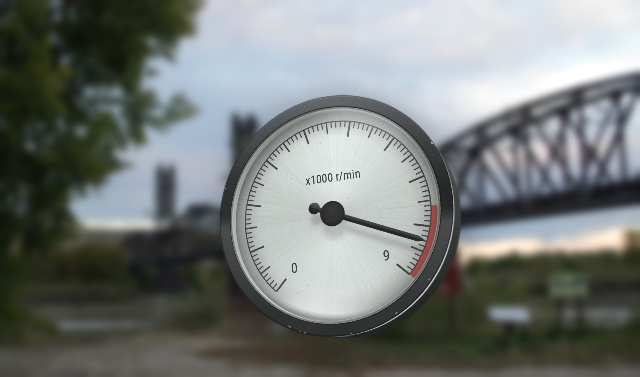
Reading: {"value": 8300, "unit": "rpm"}
